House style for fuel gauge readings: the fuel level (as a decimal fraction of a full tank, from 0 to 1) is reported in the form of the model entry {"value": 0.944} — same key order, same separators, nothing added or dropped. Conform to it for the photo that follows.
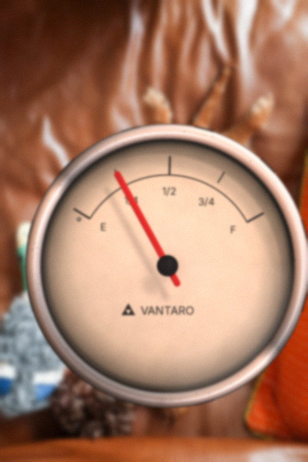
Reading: {"value": 0.25}
